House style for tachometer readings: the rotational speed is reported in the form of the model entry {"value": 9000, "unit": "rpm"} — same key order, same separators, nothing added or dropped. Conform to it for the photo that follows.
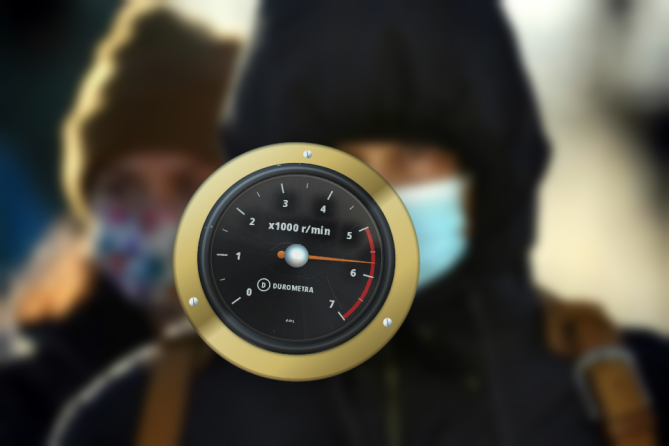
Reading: {"value": 5750, "unit": "rpm"}
